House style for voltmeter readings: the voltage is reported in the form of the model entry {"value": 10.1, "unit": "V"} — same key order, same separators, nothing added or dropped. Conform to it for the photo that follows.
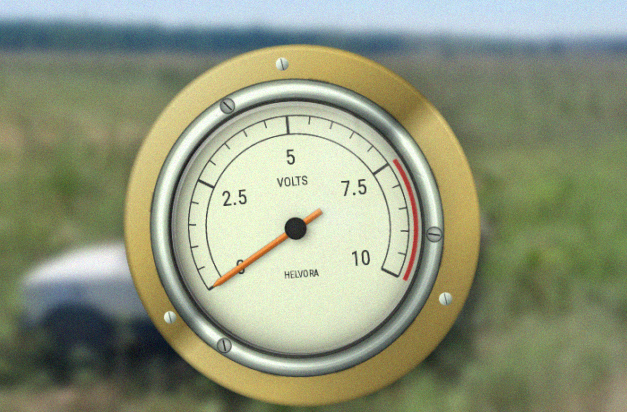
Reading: {"value": 0, "unit": "V"}
